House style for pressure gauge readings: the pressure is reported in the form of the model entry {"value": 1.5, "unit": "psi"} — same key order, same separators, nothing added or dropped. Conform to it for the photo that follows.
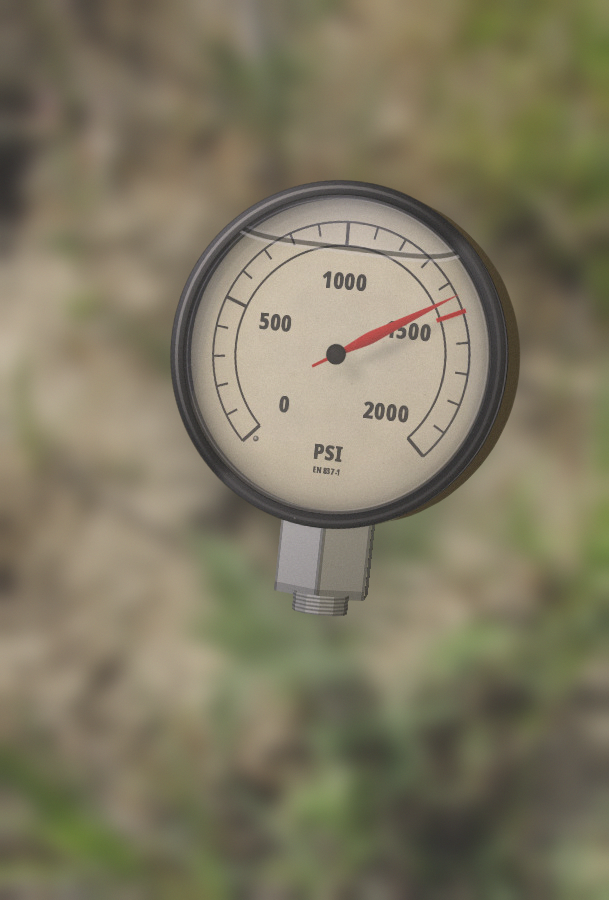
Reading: {"value": 1450, "unit": "psi"}
